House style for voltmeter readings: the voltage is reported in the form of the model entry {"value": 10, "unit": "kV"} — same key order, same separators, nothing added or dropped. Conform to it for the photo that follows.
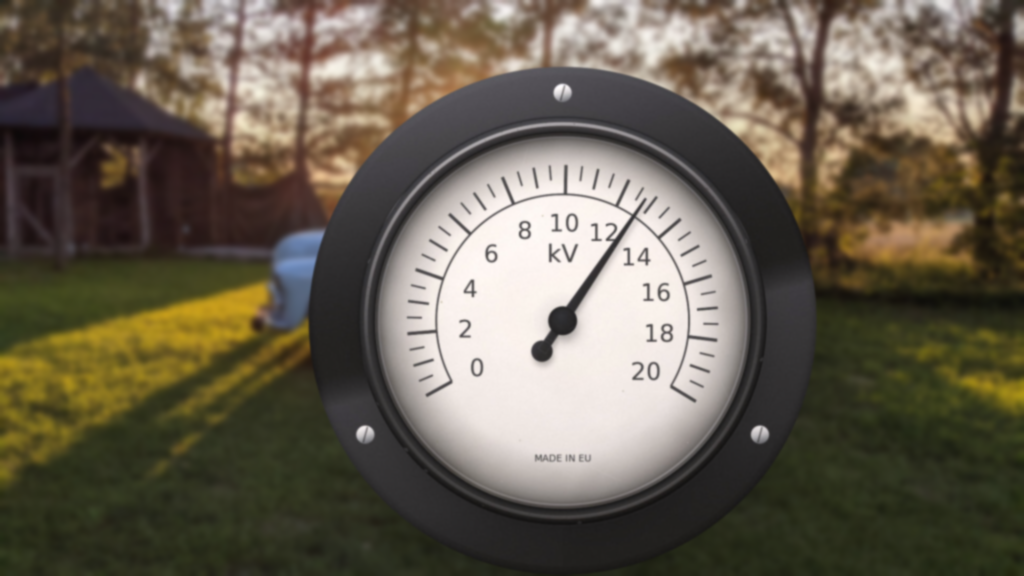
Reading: {"value": 12.75, "unit": "kV"}
